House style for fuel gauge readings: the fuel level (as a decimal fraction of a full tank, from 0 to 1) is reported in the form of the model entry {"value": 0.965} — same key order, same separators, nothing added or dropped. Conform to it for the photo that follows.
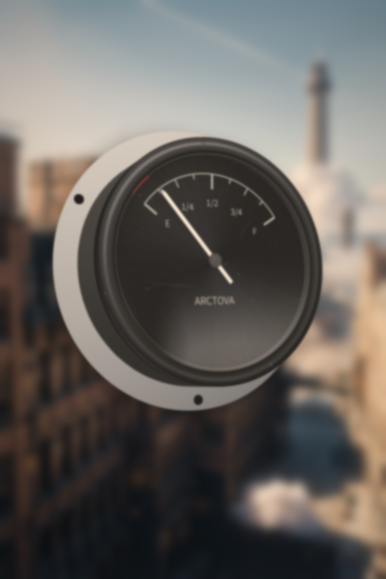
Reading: {"value": 0.125}
